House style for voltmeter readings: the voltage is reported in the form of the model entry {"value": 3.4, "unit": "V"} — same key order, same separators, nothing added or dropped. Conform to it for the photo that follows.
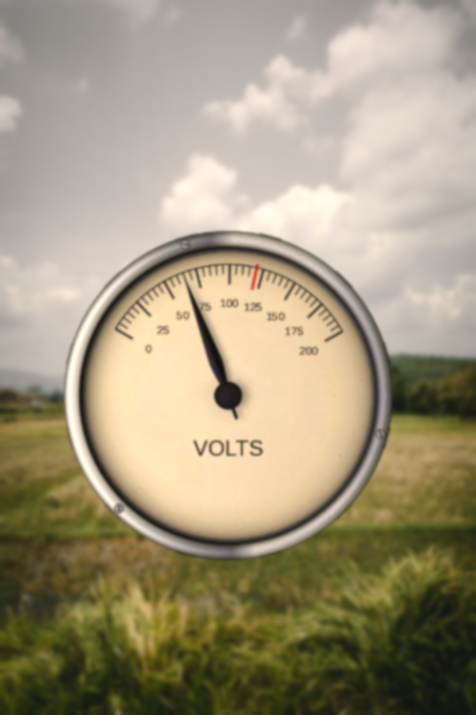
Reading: {"value": 65, "unit": "V"}
